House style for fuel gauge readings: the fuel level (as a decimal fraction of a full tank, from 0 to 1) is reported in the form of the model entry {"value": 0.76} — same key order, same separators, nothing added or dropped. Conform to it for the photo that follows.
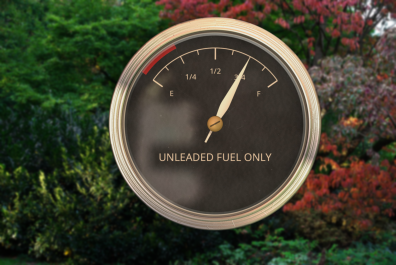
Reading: {"value": 0.75}
